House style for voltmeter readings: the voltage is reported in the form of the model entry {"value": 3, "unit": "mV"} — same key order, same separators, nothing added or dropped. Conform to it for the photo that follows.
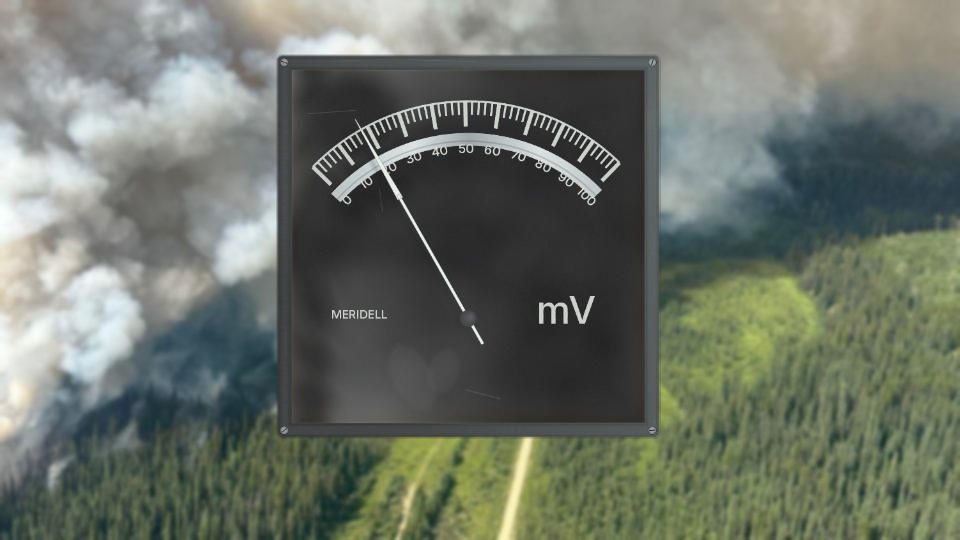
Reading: {"value": 18, "unit": "mV"}
